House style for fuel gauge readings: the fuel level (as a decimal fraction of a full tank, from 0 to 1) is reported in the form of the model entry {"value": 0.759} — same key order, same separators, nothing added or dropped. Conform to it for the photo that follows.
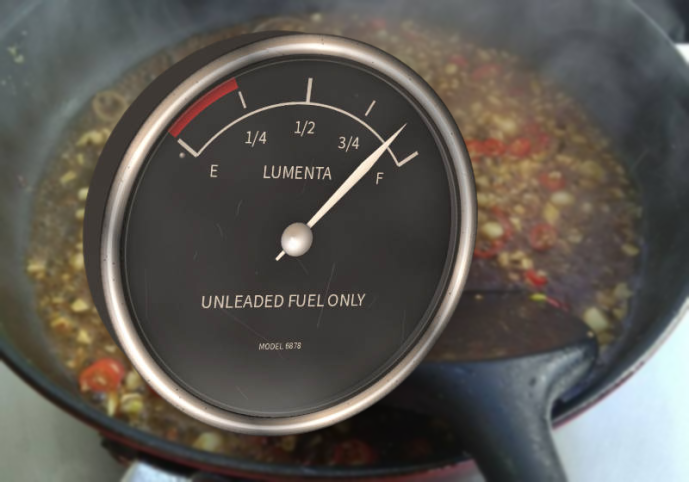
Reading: {"value": 0.875}
